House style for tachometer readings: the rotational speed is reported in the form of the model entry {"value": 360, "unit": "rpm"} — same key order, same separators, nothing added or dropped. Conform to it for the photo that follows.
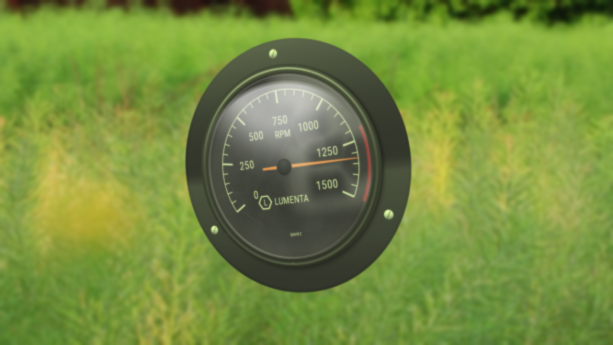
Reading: {"value": 1325, "unit": "rpm"}
